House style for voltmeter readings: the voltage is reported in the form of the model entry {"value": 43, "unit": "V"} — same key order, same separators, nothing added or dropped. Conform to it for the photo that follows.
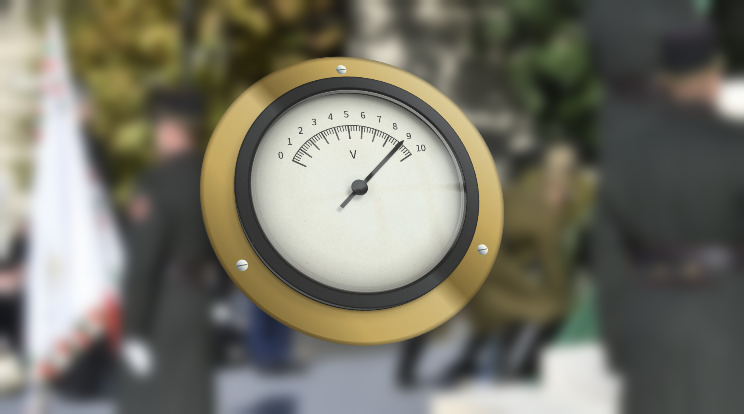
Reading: {"value": 9, "unit": "V"}
